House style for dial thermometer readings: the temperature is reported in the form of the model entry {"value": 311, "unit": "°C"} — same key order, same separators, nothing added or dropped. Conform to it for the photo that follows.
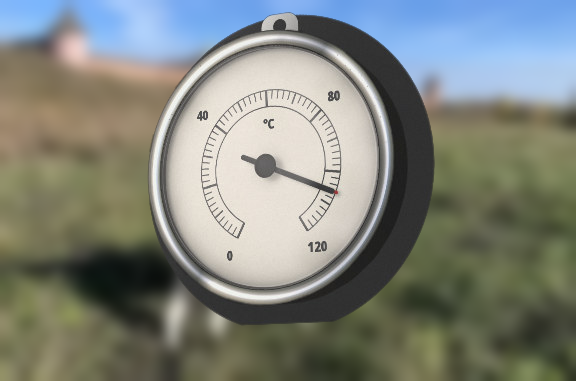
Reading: {"value": 106, "unit": "°C"}
